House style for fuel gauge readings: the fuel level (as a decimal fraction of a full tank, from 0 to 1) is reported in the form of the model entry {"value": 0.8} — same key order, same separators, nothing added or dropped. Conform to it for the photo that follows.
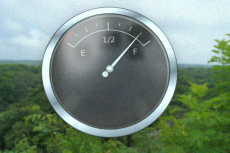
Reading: {"value": 0.875}
